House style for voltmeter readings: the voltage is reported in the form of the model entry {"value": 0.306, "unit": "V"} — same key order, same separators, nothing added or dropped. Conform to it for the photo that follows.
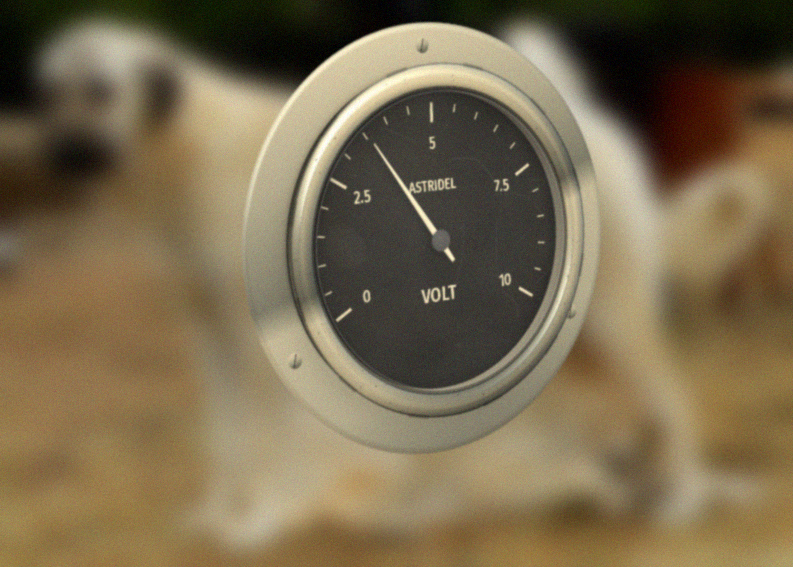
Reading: {"value": 3.5, "unit": "V"}
